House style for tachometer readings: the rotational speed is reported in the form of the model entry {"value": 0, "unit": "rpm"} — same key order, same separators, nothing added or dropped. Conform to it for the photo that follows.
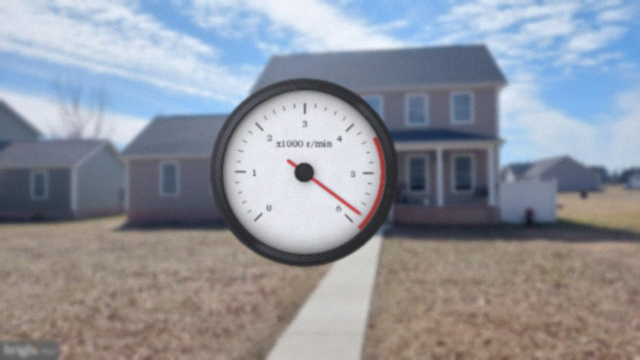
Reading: {"value": 5800, "unit": "rpm"}
